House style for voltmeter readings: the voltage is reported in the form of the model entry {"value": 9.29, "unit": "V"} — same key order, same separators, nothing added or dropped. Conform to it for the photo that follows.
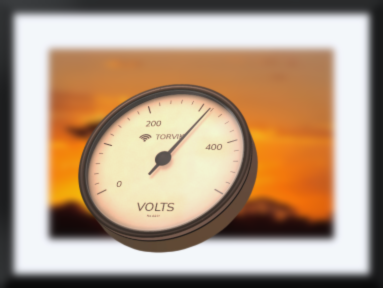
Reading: {"value": 320, "unit": "V"}
